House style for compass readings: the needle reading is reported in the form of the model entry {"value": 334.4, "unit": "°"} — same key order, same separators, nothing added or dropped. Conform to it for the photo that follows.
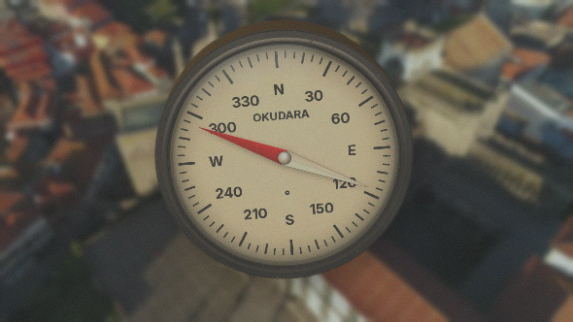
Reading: {"value": 295, "unit": "°"}
